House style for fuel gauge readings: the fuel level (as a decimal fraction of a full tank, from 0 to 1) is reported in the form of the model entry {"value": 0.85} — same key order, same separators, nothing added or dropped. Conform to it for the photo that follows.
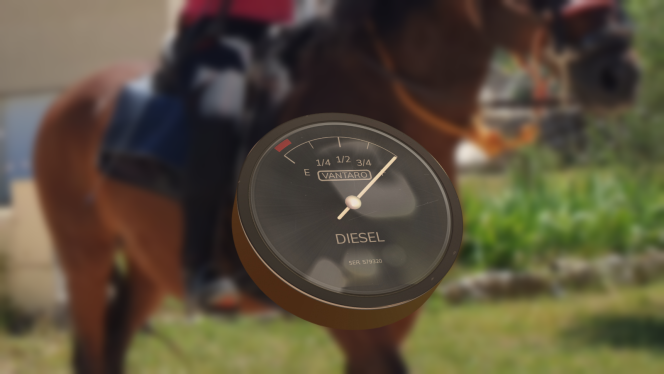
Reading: {"value": 1}
